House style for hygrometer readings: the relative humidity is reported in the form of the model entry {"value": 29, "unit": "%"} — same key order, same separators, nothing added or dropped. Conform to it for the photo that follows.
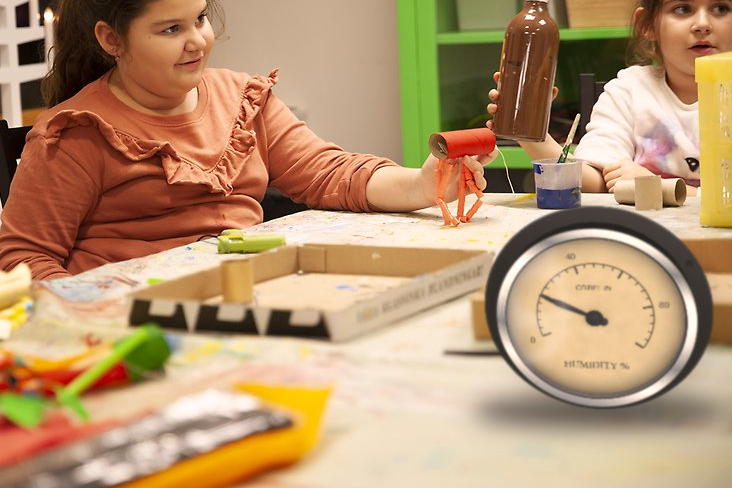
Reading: {"value": 20, "unit": "%"}
